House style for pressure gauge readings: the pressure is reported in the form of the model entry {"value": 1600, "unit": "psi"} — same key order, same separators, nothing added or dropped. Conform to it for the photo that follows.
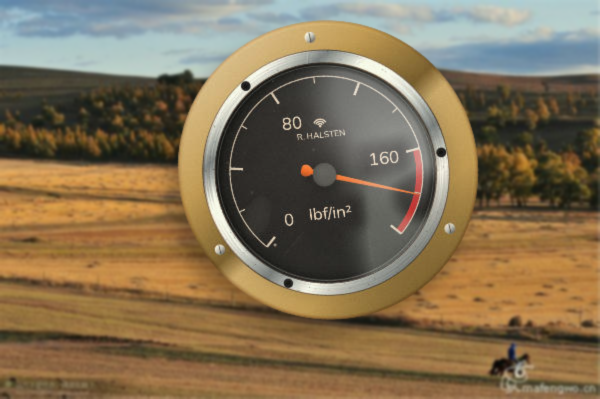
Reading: {"value": 180, "unit": "psi"}
